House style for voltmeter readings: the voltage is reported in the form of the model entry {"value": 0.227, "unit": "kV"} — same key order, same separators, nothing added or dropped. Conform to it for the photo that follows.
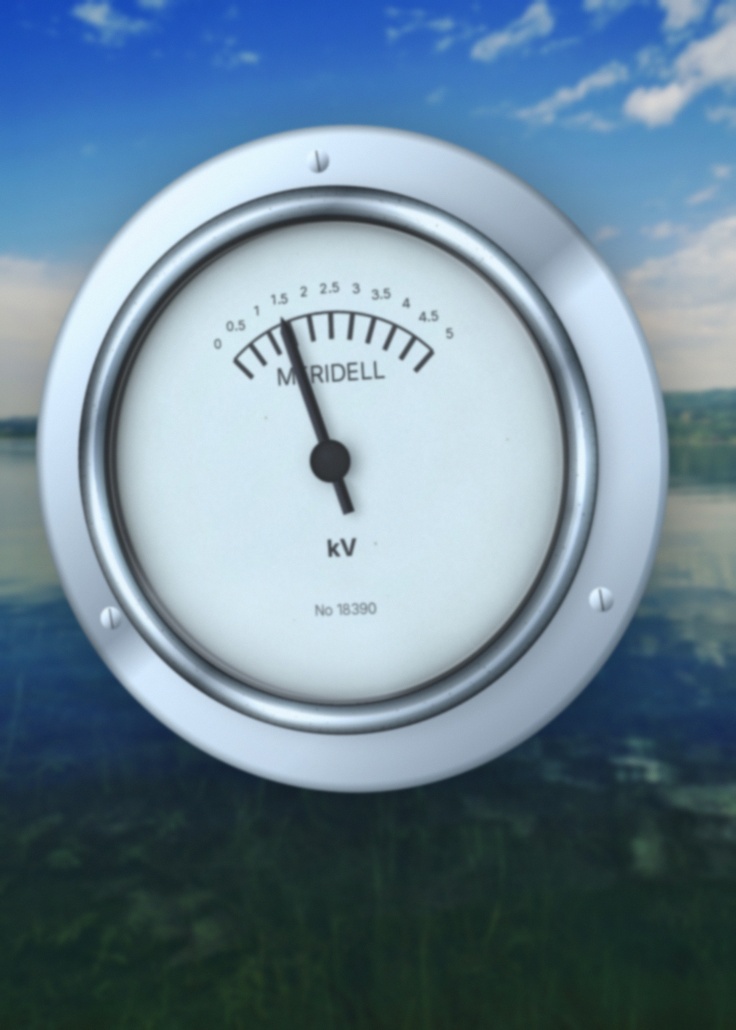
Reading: {"value": 1.5, "unit": "kV"}
